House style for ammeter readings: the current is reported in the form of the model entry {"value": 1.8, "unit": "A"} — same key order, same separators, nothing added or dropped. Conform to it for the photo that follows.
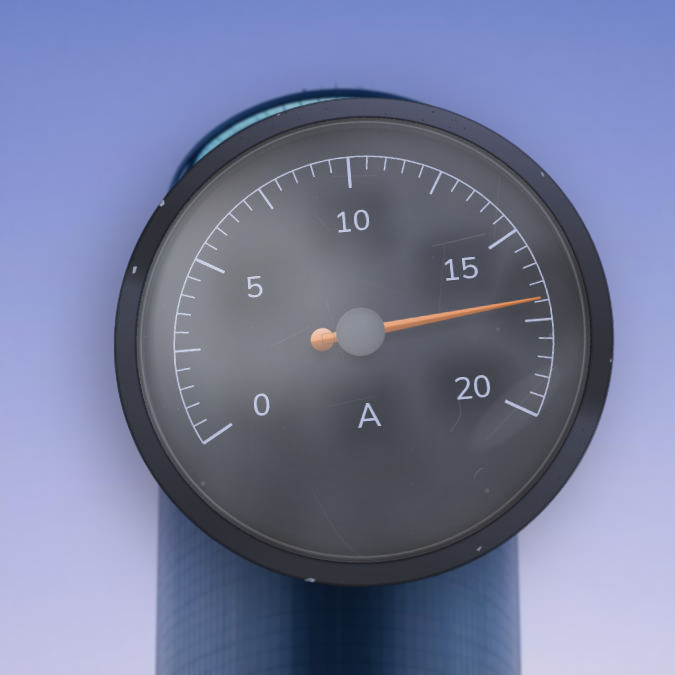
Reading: {"value": 17, "unit": "A"}
